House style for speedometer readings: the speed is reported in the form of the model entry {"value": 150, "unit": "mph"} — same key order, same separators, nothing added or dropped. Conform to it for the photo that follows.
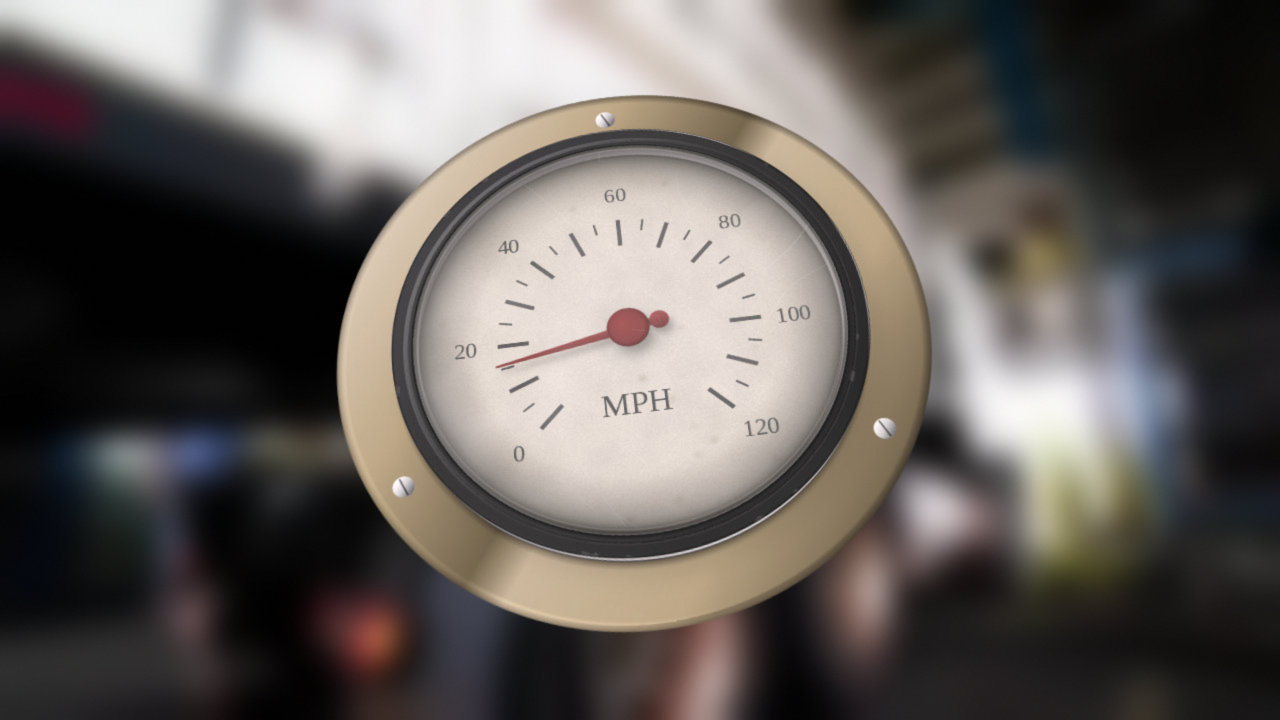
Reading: {"value": 15, "unit": "mph"}
